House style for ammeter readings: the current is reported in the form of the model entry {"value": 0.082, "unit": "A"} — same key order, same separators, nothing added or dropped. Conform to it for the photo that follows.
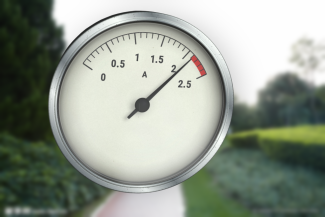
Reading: {"value": 2.1, "unit": "A"}
